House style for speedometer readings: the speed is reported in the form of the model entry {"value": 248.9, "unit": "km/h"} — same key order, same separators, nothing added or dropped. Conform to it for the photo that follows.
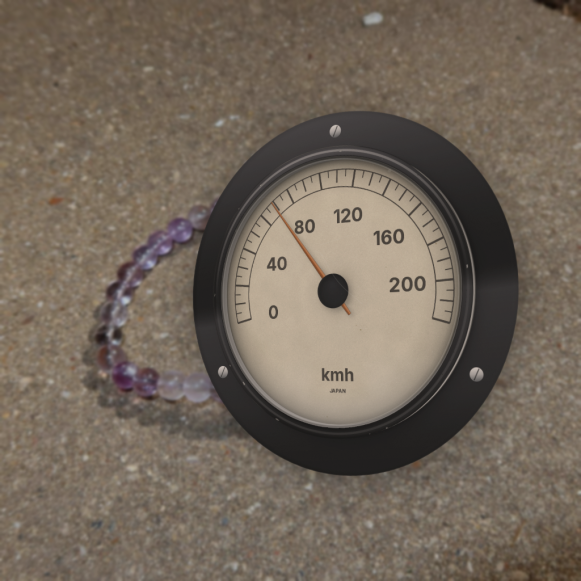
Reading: {"value": 70, "unit": "km/h"}
